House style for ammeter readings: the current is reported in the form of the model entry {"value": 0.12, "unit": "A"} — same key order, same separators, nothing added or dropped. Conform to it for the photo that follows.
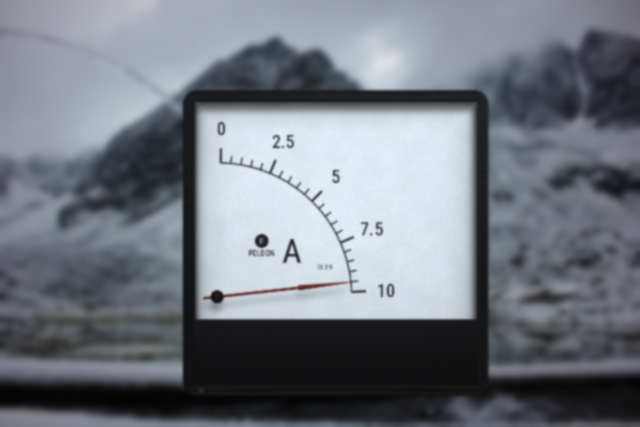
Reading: {"value": 9.5, "unit": "A"}
